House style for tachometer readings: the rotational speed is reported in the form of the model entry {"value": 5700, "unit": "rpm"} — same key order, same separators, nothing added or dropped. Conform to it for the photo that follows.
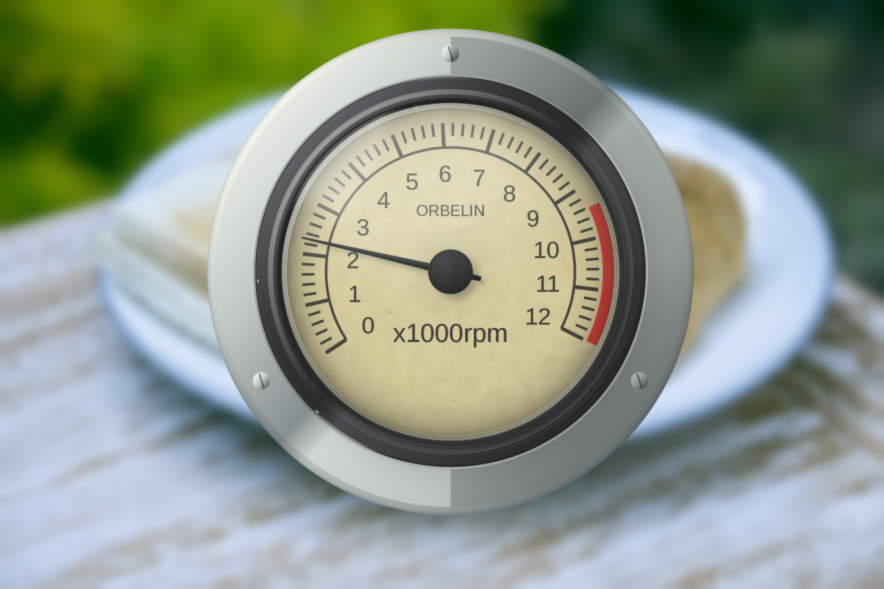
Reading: {"value": 2300, "unit": "rpm"}
